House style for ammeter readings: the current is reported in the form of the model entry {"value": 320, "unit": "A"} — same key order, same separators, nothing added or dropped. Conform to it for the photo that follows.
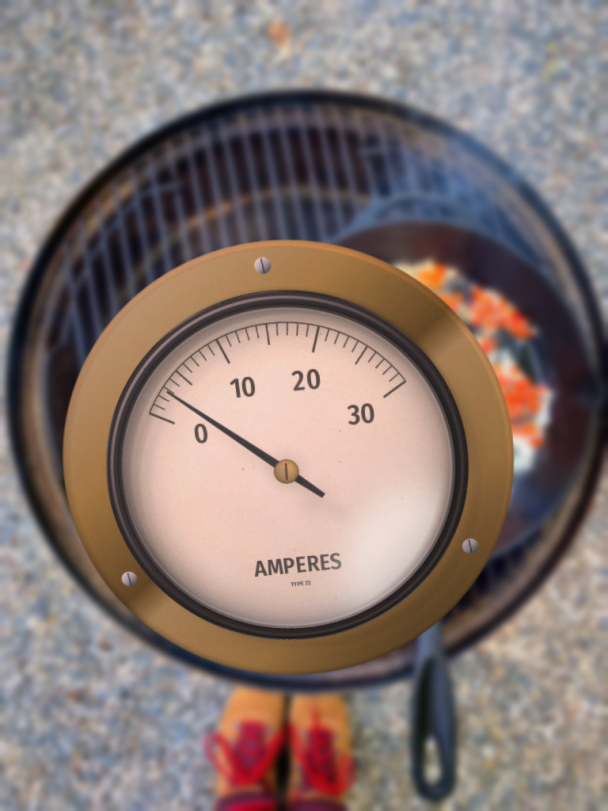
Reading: {"value": 3, "unit": "A"}
